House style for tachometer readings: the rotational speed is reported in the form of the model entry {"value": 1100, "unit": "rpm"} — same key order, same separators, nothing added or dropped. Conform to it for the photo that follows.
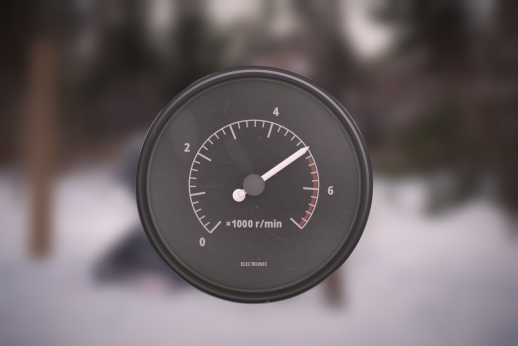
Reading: {"value": 5000, "unit": "rpm"}
